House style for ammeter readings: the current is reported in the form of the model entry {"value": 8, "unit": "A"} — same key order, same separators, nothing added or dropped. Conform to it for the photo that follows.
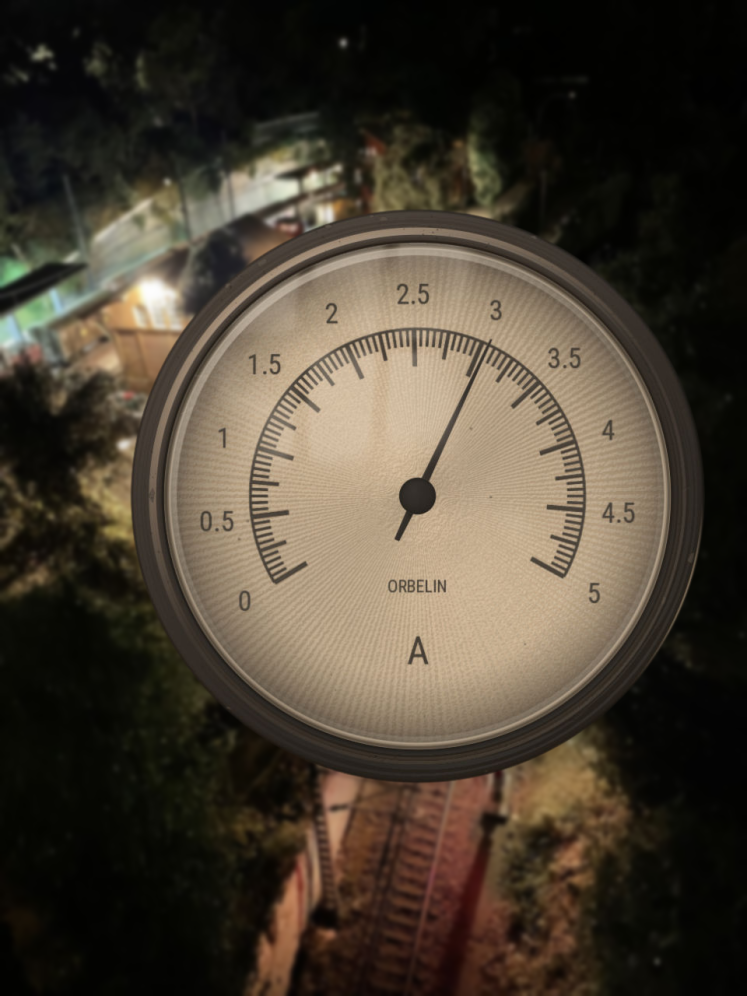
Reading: {"value": 3.05, "unit": "A"}
